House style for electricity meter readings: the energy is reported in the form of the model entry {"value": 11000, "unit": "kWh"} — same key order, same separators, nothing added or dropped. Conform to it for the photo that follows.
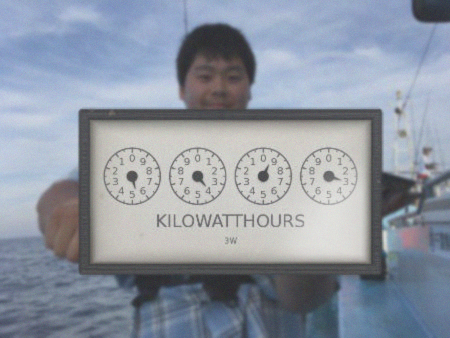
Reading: {"value": 5393, "unit": "kWh"}
